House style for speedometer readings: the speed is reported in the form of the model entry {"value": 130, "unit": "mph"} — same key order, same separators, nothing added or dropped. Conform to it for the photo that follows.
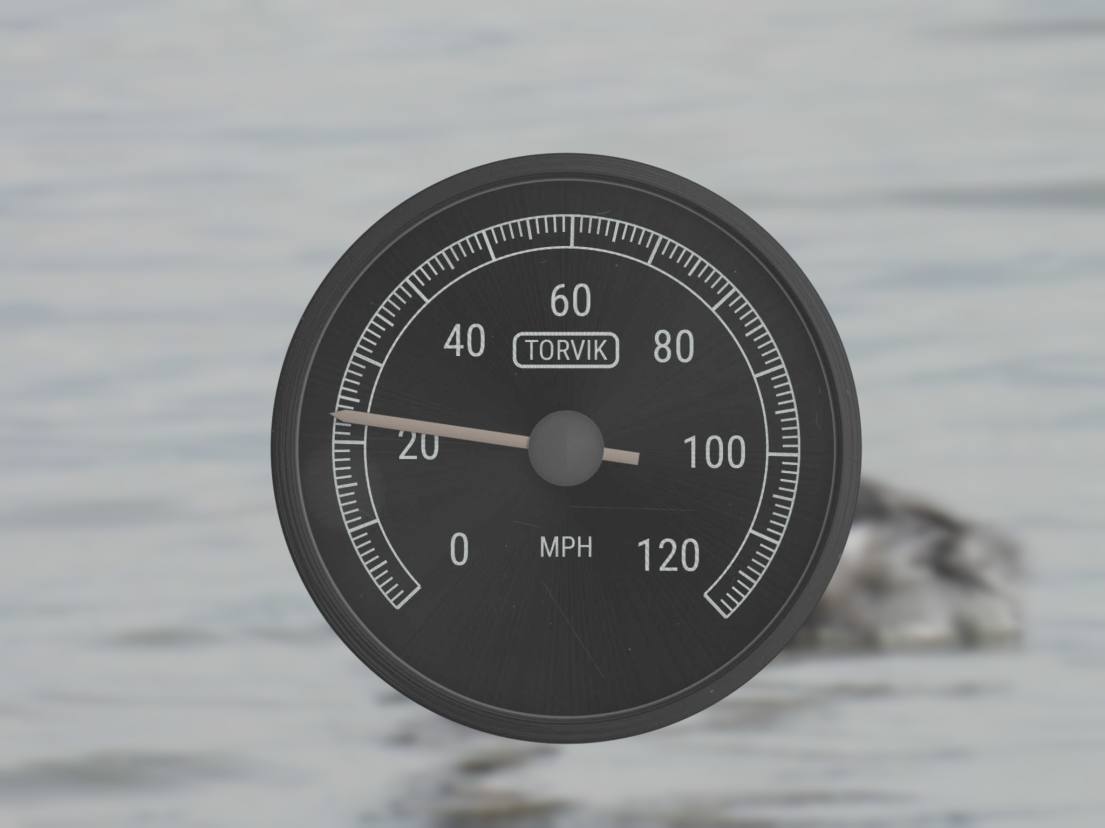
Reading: {"value": 23, "unit": "mph"}
